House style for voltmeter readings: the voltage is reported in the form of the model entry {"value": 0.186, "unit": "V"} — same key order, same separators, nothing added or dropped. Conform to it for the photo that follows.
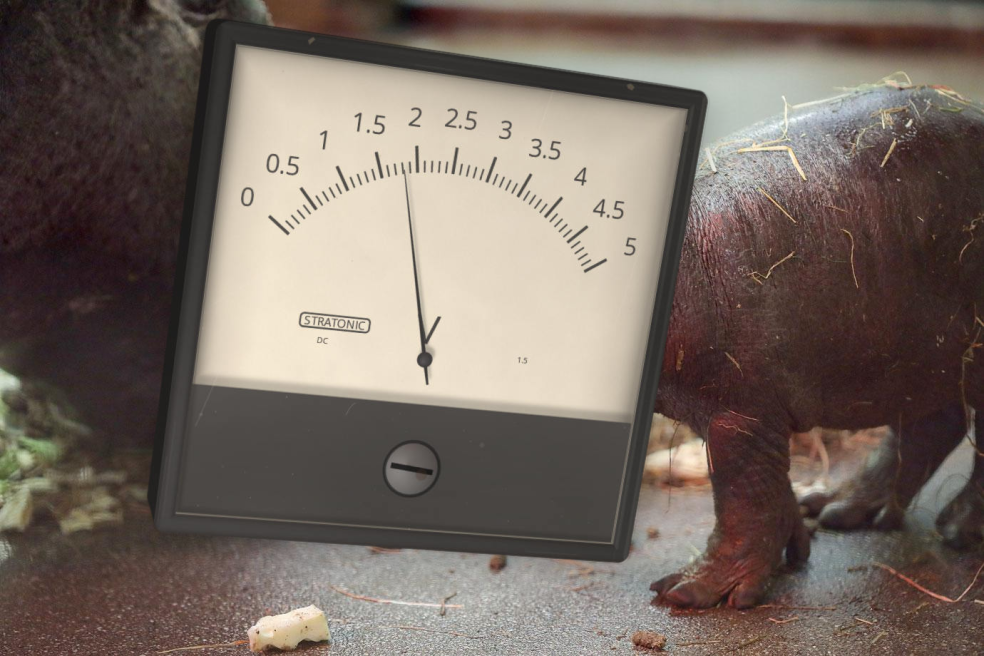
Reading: {"value": 1.8, "unit": "V"}
